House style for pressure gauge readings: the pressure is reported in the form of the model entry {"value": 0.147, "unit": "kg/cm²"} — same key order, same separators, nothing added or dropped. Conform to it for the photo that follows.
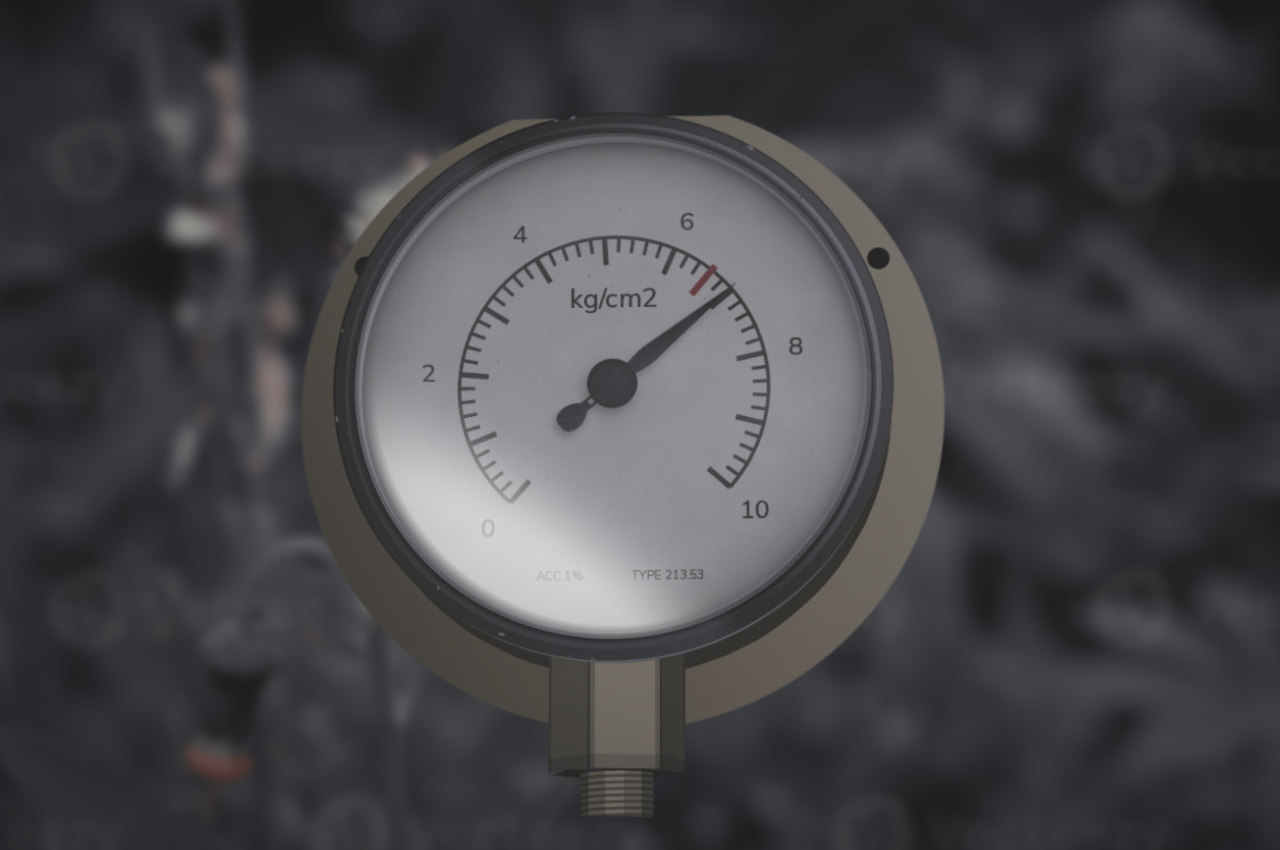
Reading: {"value": 7, "unit": "kg/cm²"}
